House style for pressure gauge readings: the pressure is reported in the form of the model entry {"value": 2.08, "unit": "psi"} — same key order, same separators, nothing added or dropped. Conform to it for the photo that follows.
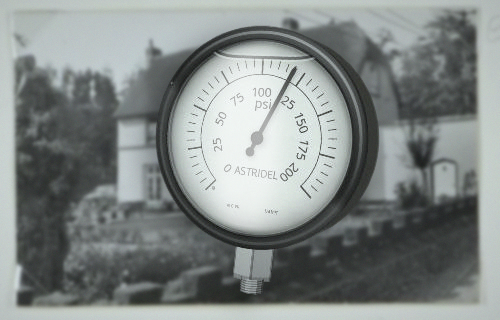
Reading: {"value": 120, "unit": "psi"}
